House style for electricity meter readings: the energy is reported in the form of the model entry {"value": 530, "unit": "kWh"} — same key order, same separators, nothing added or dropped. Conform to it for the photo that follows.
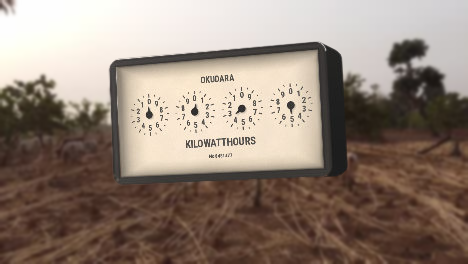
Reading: {"value": 35, "unit": "kWh"}
